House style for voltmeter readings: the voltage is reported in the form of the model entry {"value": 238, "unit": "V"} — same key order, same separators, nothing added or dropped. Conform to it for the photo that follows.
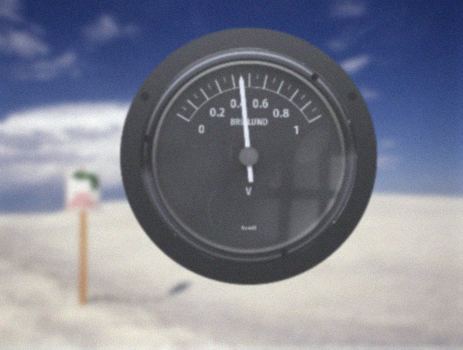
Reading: {"value": 0.45, "unit": "V"}
